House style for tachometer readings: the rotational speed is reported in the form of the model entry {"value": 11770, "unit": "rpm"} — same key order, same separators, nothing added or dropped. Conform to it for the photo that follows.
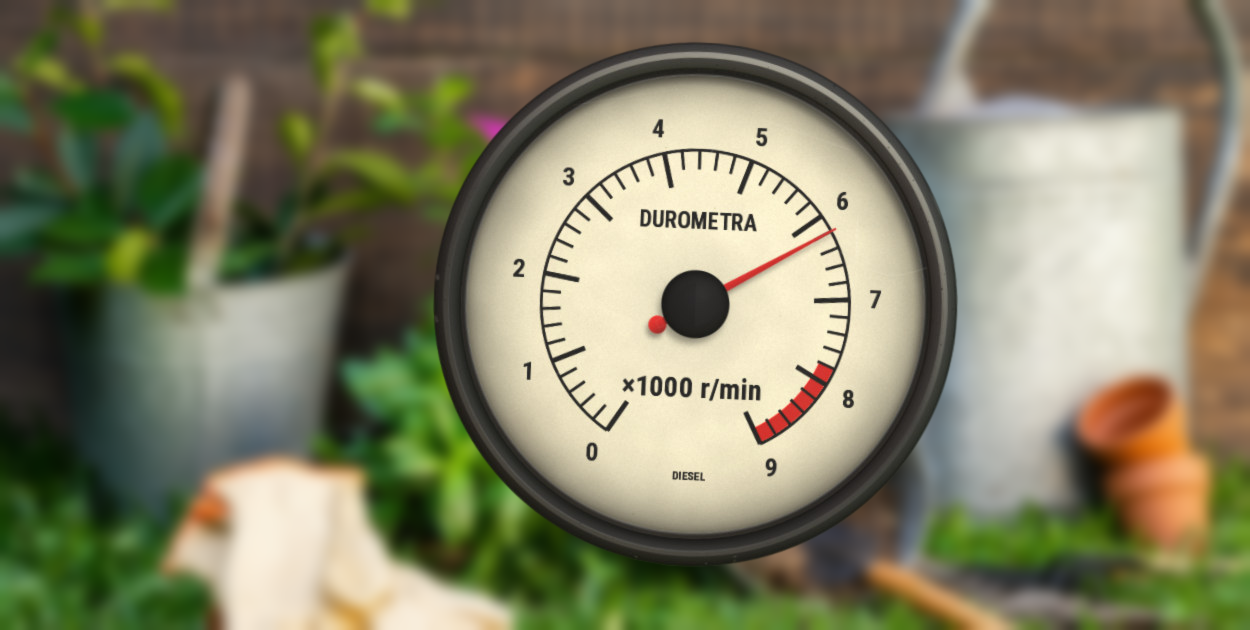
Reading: {"value": 6200, "unit": "rpm"}
